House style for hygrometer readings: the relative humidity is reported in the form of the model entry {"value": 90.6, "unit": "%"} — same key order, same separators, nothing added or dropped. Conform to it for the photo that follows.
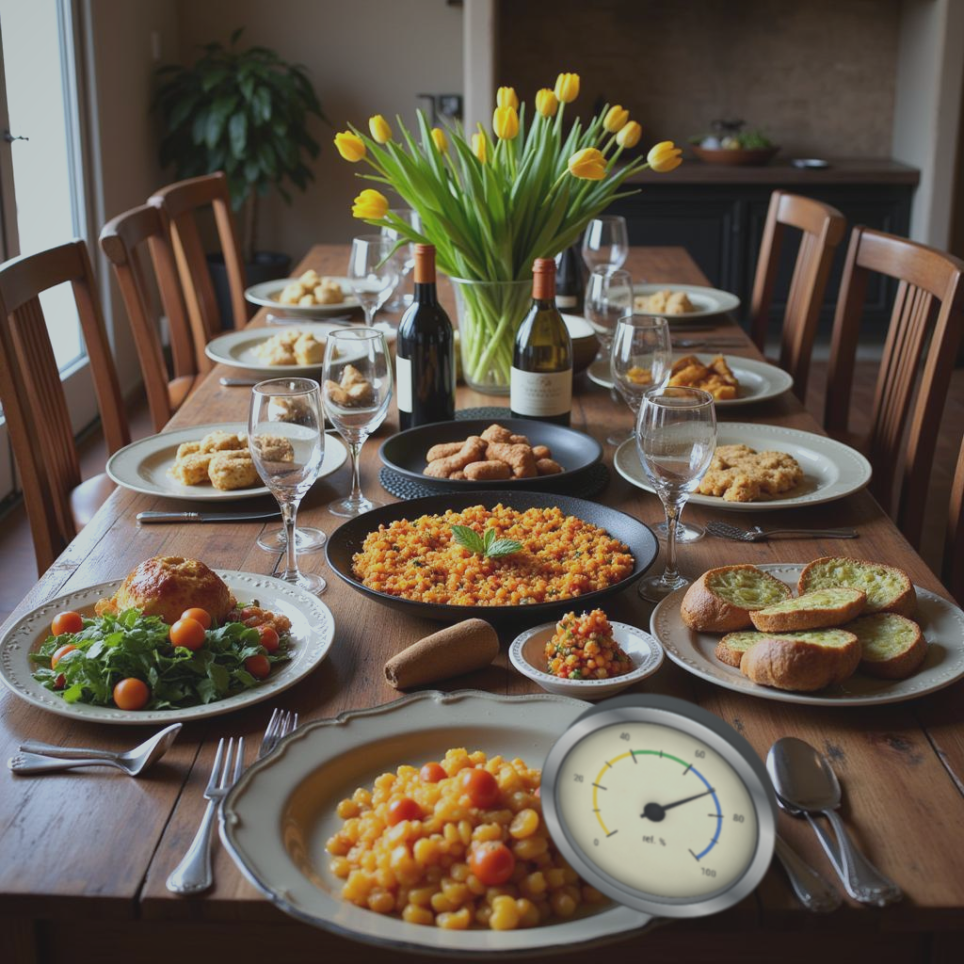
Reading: {"value": 70, "unit": "%"}
